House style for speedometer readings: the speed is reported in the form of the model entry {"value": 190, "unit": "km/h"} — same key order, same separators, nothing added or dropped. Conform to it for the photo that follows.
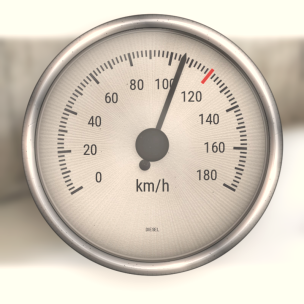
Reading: {"value": 106, "unit": "km/h"}
